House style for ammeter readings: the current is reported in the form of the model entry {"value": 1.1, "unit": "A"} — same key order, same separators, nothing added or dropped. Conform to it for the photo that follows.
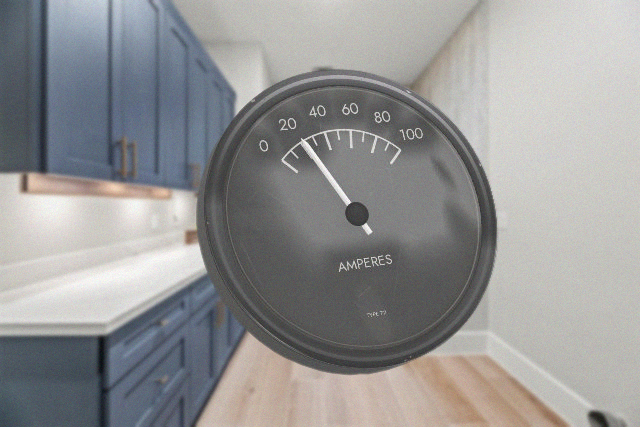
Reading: {"value": 20, "unit": "A"}
